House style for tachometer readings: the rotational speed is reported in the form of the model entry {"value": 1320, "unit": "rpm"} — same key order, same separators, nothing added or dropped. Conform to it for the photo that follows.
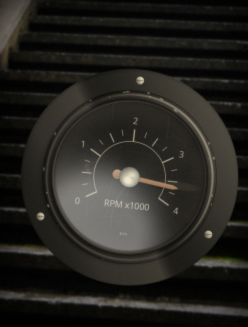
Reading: {"value": 3625, "unit": "rpm"}
